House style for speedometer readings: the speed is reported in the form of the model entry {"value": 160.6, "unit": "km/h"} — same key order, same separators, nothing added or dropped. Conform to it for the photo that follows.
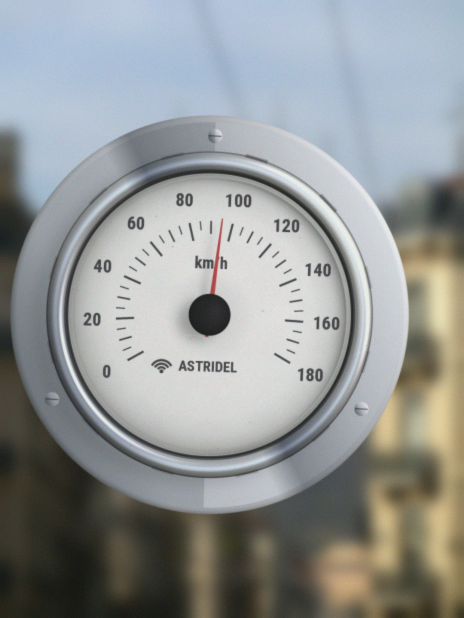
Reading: {"value": 95, "unit": "km/h"}
